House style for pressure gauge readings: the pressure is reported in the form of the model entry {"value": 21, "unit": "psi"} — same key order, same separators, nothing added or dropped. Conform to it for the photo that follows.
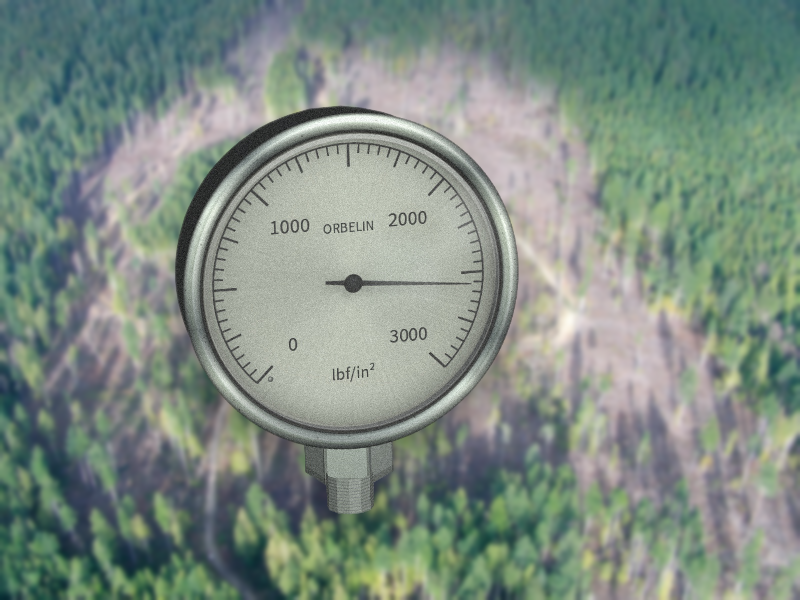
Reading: {"value": 2550, "unit": "psi"}
